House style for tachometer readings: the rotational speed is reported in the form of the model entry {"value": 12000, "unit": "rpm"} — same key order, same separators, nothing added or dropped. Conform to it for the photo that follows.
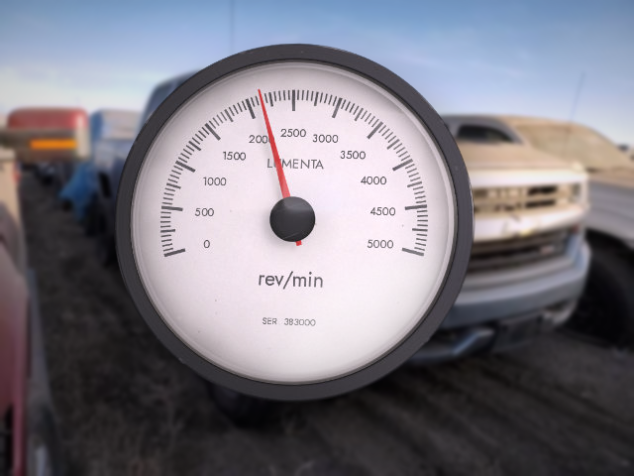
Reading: {"value": 2150, "unit": "rpm"}
